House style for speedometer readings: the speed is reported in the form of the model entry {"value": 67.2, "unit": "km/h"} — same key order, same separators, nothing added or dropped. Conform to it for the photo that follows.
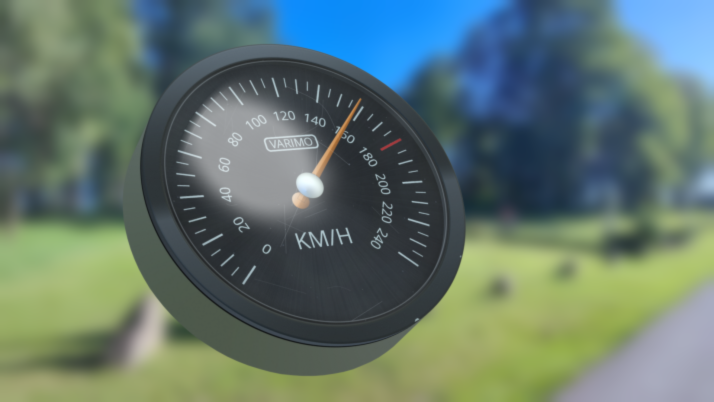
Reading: {"value": 157.5, "unit": "km/h"}
